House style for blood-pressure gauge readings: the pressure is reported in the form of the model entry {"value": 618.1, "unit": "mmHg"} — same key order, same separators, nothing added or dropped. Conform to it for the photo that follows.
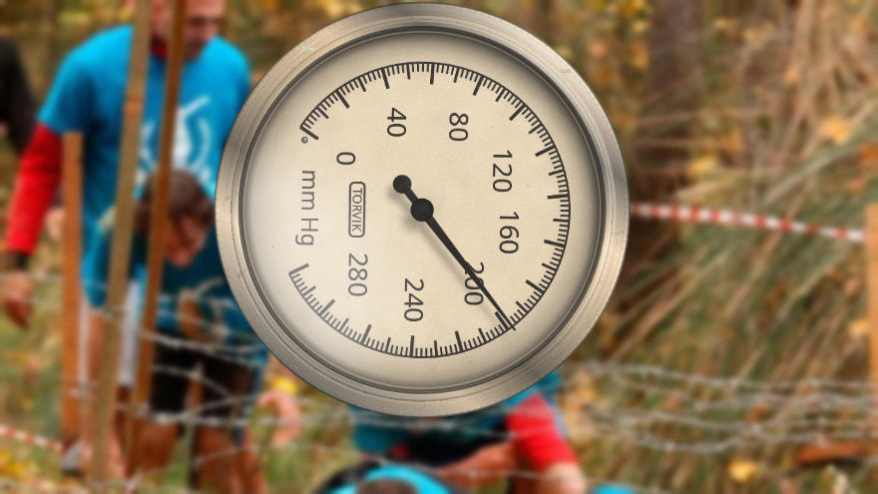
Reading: {"value": 198, "unit": "mmHg"}
